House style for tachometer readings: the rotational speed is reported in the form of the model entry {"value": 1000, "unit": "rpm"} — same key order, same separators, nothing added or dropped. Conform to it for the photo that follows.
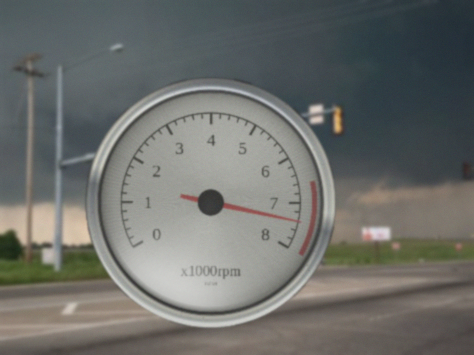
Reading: {"value": 7400, "unit": "rpm"}
